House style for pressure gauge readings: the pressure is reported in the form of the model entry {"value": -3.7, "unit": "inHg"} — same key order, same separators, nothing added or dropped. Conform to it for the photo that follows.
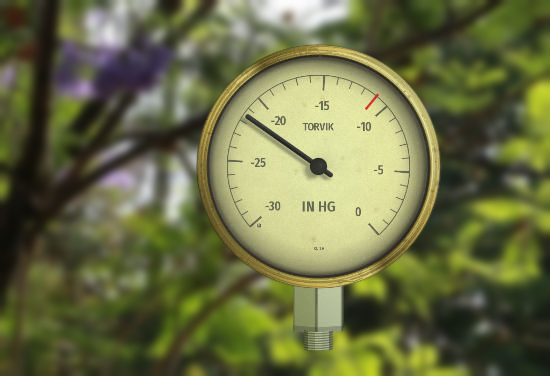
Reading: {"value": -21.5, "unit": "inHg"}
